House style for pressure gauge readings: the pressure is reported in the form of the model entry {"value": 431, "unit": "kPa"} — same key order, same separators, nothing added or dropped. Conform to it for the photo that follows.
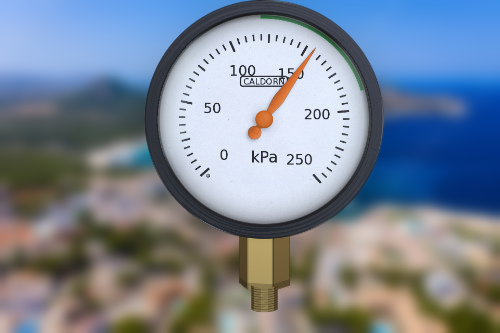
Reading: {"value": 155, "unit": "kPa"}
